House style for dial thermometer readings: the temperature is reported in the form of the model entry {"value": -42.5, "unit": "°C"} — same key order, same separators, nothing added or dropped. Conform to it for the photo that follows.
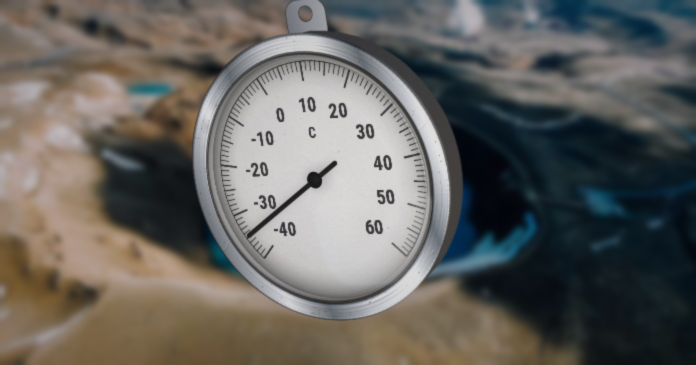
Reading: {"value": -35, "unit": "°C"}
